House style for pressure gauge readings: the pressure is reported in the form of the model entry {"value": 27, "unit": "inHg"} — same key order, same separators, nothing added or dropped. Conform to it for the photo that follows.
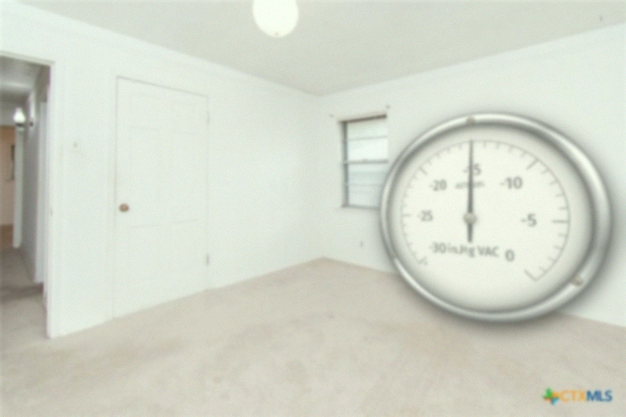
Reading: {"value": -15, "unit": "inHg"}
